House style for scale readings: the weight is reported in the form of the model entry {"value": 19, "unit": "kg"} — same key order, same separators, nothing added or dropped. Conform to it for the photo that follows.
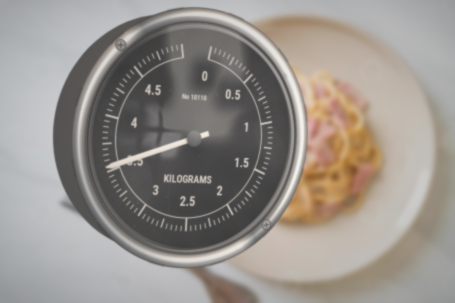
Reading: {"value": 3.55, "unit": "kg"}
